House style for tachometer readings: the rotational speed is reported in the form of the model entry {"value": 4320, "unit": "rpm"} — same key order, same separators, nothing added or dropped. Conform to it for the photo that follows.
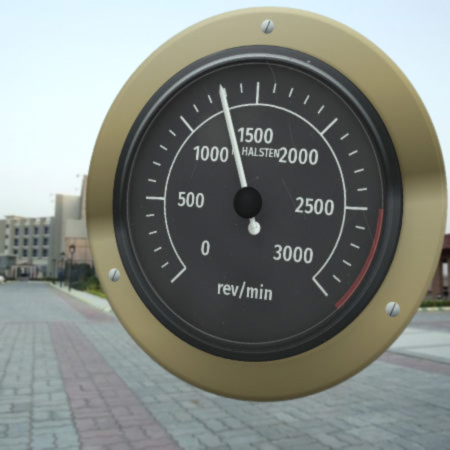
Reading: {"value": 1300, "unit": "rpm"}
